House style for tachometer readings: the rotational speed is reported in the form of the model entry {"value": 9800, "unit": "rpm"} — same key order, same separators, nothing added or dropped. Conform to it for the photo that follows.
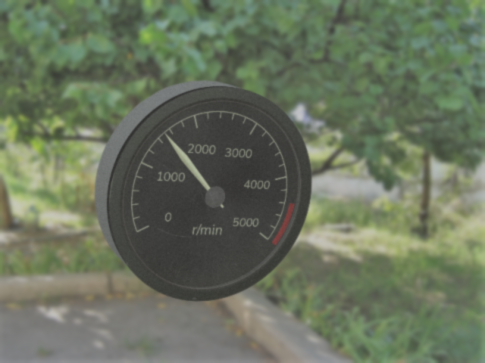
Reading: {"value": 1500, "unit": "rpm"}
